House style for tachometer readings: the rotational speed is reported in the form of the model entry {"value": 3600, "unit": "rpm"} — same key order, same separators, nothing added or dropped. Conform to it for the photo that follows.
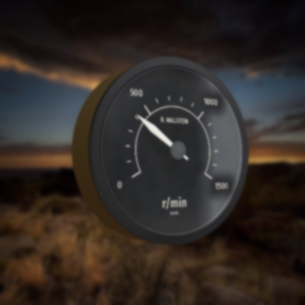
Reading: {"value": 400, "unit": "rpm"}
